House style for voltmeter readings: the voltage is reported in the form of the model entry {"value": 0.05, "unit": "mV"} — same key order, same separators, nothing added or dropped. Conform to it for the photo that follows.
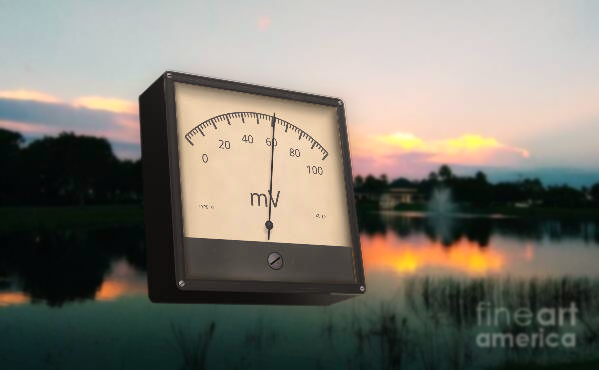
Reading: {"value": 60, "unit": "mV"}
